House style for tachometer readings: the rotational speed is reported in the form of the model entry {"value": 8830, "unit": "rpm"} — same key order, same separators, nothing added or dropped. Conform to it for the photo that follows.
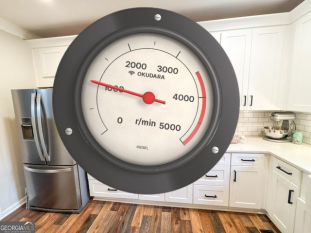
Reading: {"value": 1000, "unit": "rpm"}
